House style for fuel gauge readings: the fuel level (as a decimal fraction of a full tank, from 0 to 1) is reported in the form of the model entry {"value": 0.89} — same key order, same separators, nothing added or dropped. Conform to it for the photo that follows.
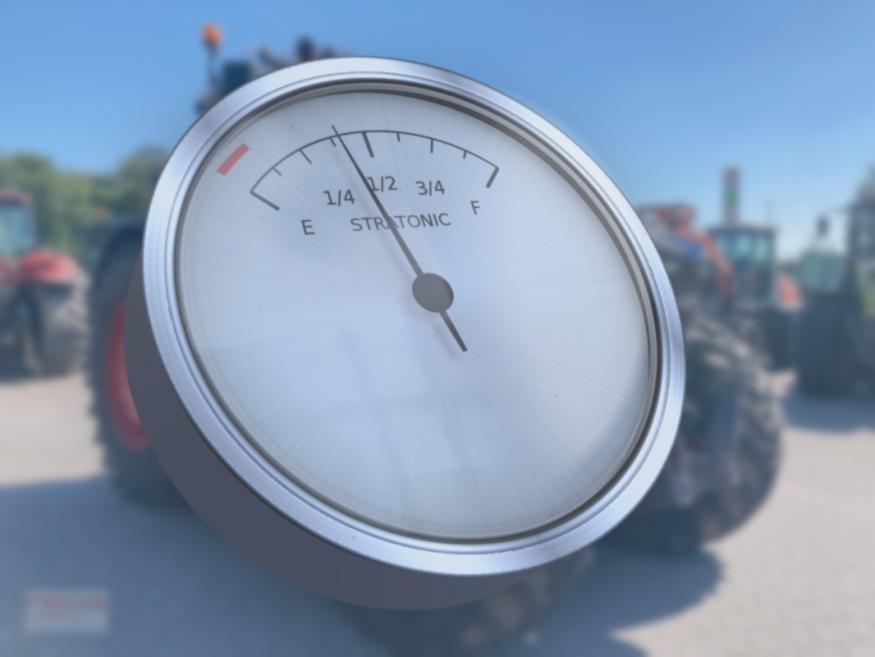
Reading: {"value": 0.375}
